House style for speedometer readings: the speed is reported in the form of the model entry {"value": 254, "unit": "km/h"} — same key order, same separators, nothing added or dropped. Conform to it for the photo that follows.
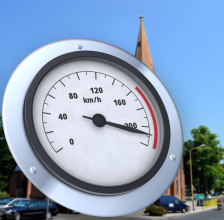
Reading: {"value": 210, "unit": "km/h"}
